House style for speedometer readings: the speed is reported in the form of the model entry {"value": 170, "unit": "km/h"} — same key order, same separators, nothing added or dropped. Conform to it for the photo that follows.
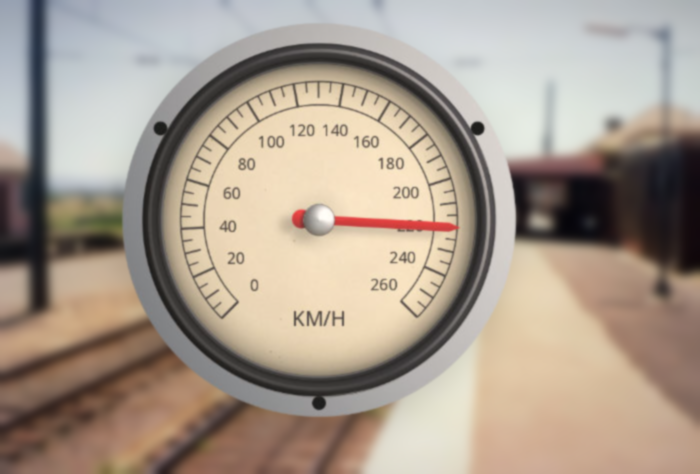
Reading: {"value": 220, "unit": "km/h"}
